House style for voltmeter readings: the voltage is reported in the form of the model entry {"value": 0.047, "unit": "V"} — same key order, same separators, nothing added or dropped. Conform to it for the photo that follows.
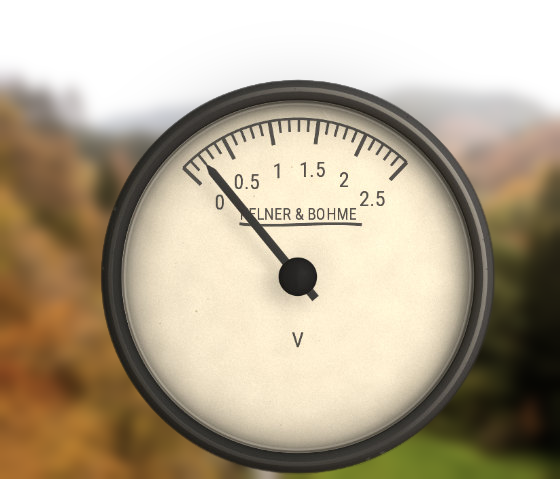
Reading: {"value": 0.2, "unit": "V"}
